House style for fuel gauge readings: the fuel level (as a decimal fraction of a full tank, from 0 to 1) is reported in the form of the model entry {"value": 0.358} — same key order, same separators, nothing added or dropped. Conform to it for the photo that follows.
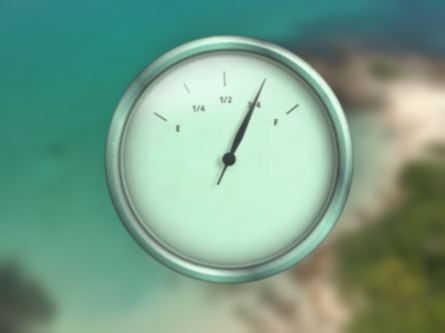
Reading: {"value": 0.75}
